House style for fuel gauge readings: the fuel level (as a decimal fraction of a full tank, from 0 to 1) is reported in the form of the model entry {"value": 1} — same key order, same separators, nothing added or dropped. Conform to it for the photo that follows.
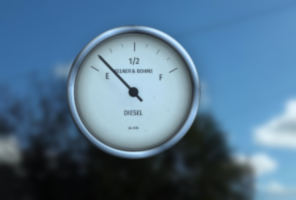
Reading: {"value": 0.125}
